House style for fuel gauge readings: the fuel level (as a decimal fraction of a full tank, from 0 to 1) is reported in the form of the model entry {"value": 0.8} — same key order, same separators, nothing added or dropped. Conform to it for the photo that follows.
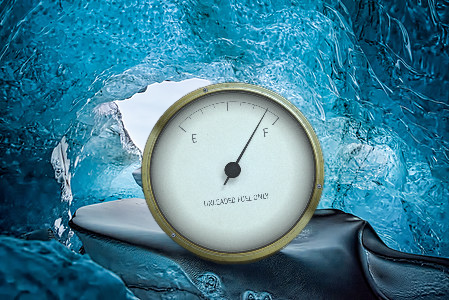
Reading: {"value": 0.875}
